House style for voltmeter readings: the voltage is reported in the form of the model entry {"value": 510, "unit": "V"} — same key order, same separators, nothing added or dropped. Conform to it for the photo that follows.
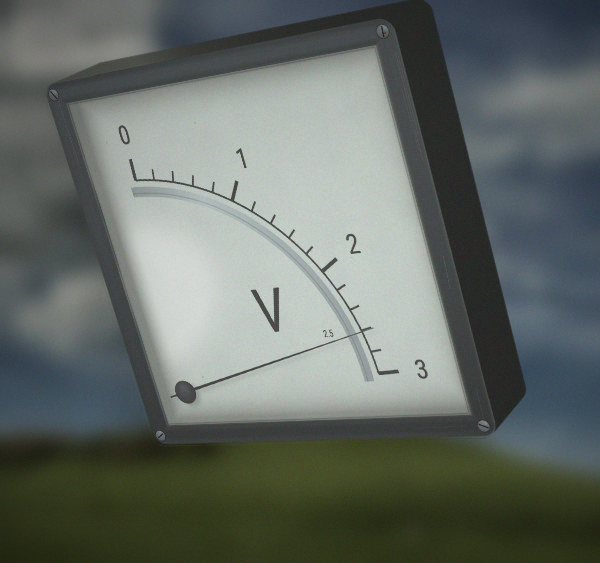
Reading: {"value": 2.6, "unit": "V"}
